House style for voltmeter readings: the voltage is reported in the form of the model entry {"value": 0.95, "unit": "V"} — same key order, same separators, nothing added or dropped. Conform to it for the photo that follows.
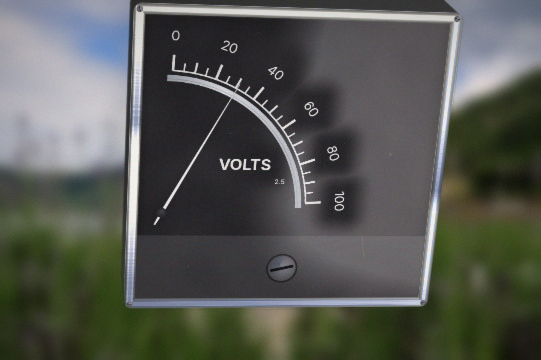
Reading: {"value": 30, "unit": "V"}
